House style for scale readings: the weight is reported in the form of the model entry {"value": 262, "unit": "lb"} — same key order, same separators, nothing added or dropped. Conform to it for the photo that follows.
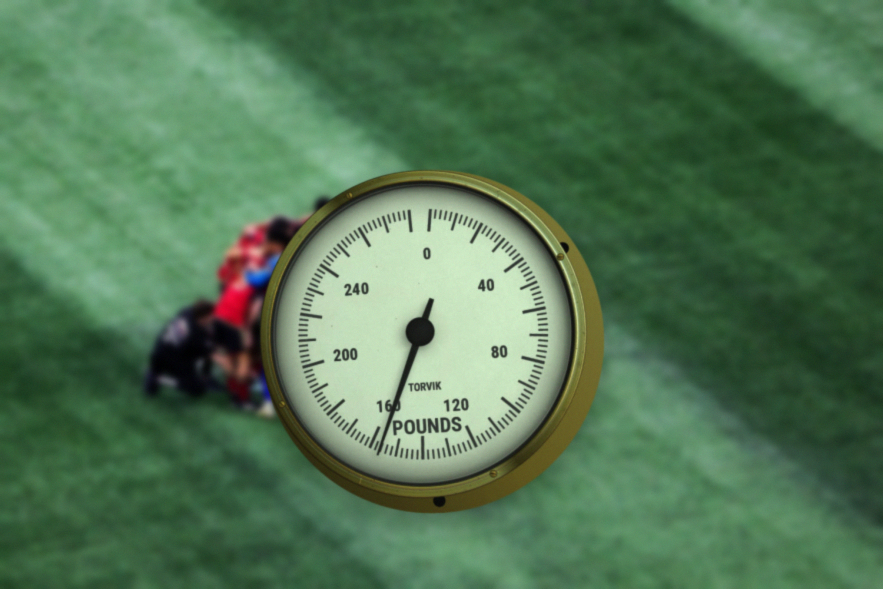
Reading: {"value": 156, "unit": "lb"}
